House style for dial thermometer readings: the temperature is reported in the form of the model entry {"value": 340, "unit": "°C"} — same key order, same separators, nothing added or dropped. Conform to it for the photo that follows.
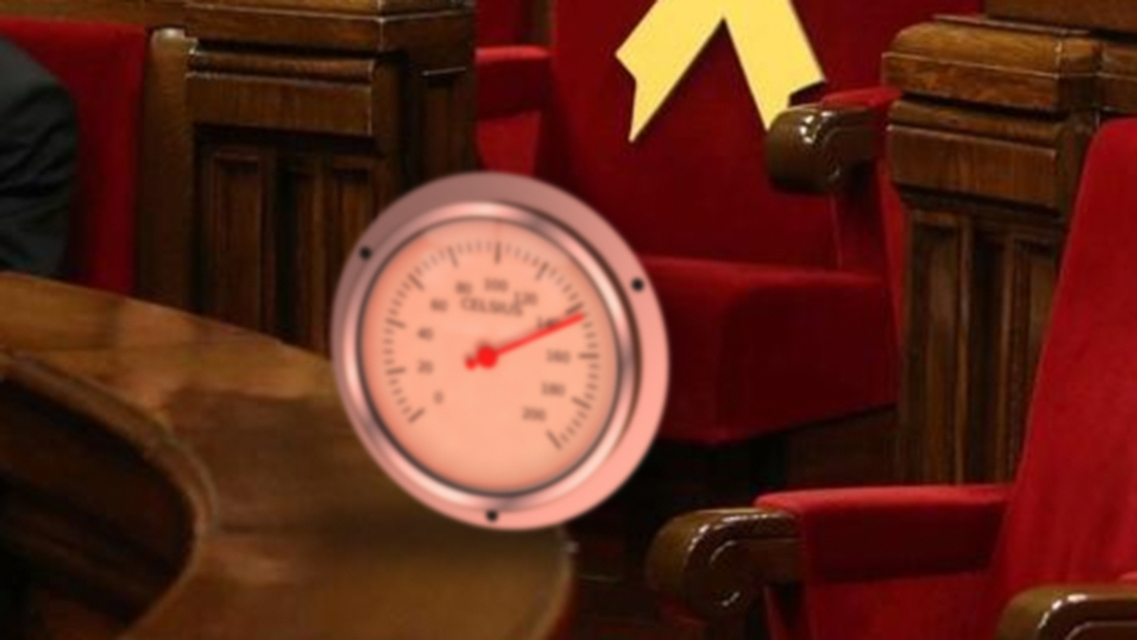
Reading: {"value": 144, "unit": "°C"}
